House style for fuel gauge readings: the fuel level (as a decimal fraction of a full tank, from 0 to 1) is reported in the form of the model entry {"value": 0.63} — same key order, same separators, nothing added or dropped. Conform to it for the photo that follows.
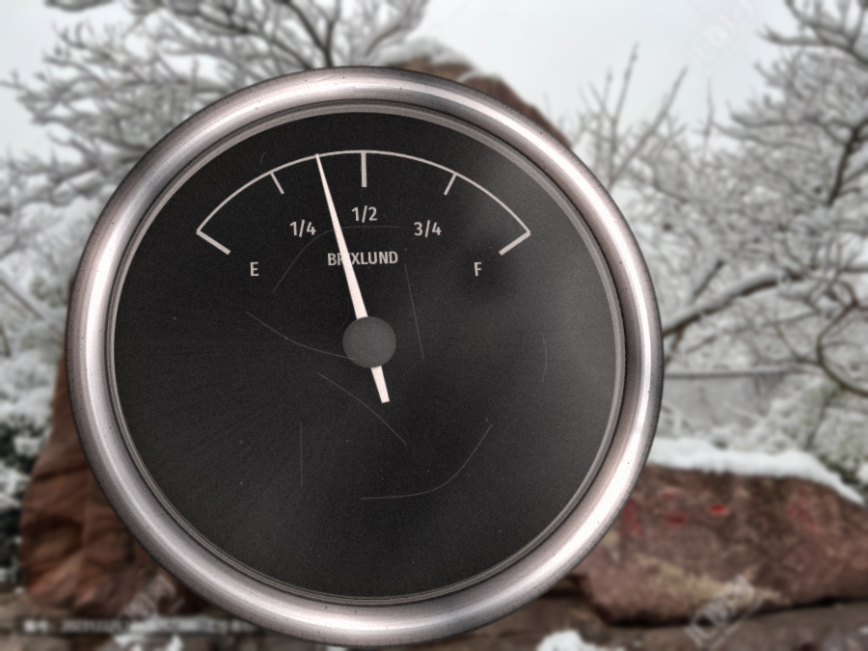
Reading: {"value": 0.375}
